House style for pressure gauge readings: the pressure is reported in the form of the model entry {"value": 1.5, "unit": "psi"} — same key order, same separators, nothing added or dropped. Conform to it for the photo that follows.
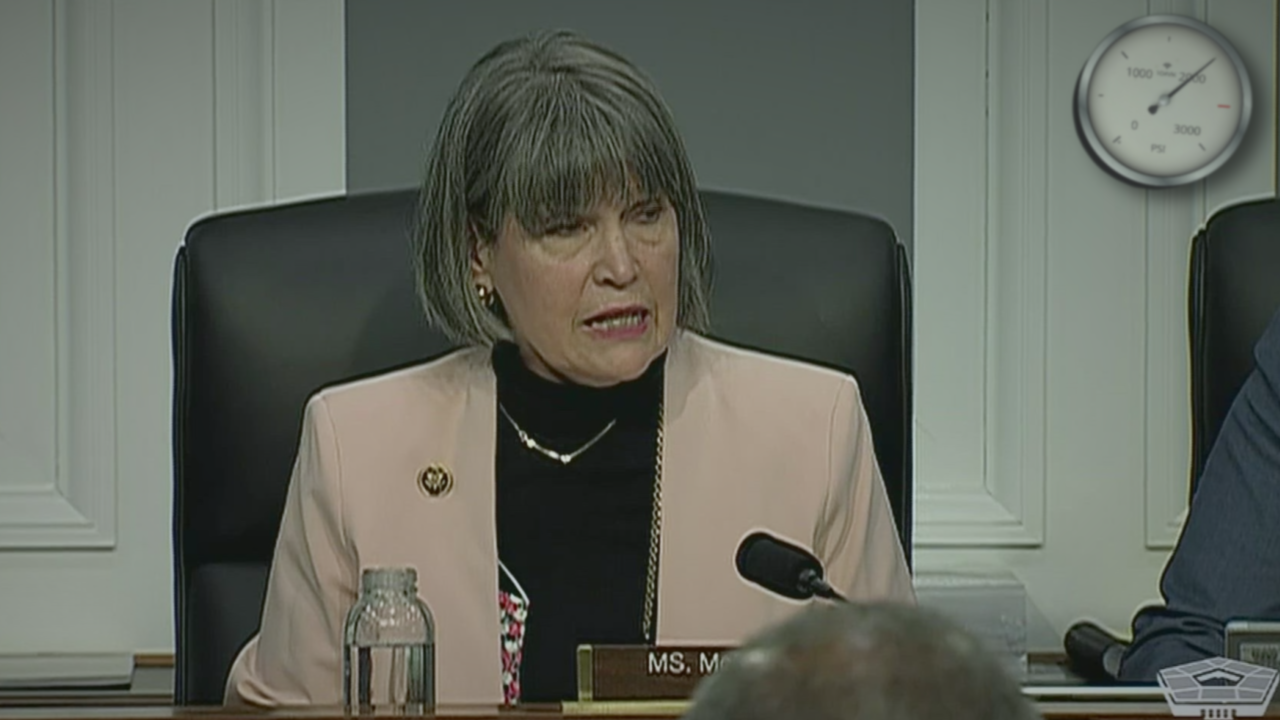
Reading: {"value": 2000, "unit": "psi"}
